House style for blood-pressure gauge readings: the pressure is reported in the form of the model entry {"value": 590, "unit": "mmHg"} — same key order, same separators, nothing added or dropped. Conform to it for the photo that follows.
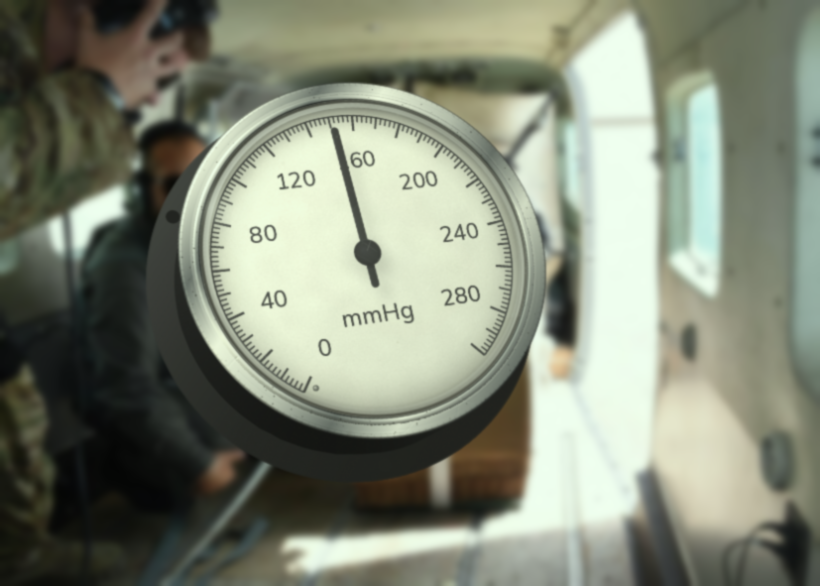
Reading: {"value": 150, "unit": "mmHg"}
